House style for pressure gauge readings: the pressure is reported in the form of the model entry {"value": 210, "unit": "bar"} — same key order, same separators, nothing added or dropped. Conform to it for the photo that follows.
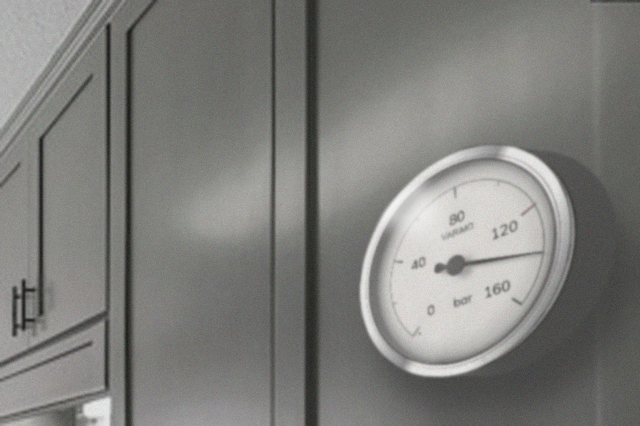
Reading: {"value": 140, "unit": "bar"}
